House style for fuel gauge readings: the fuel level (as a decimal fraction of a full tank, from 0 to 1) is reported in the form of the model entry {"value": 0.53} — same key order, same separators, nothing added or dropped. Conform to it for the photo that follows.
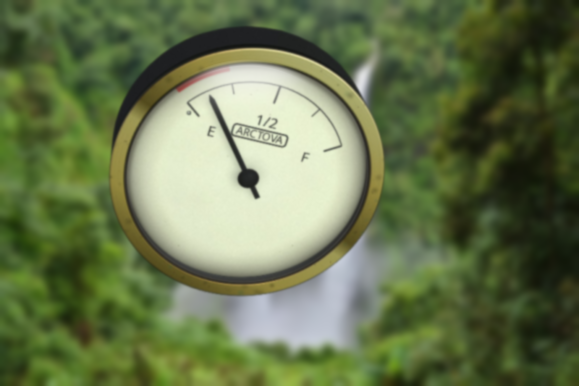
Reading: {"value": 0.125}
